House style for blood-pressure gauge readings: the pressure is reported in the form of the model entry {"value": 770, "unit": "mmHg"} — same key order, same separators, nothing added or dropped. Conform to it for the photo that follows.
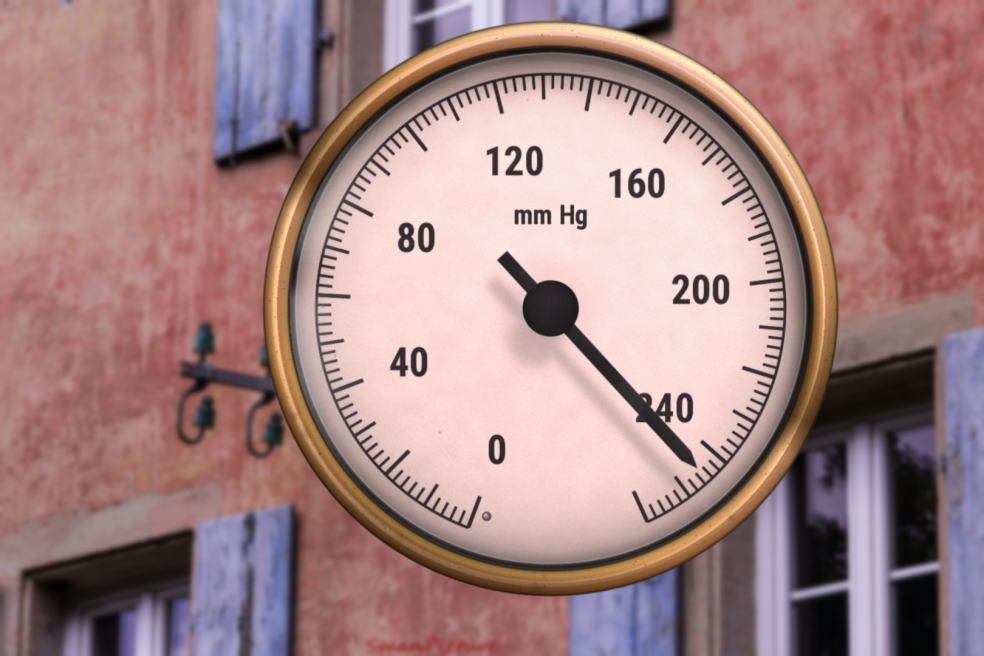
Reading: {"value": 245, "unit": "mmHg"}
